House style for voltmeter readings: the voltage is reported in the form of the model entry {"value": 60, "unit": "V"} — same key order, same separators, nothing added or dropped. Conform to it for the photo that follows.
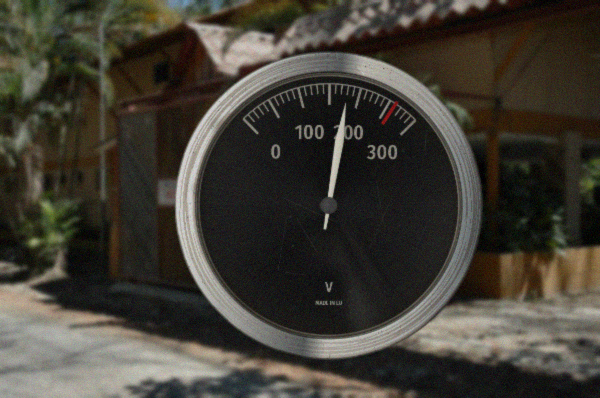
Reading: {"value": 180, "unit": "V"}
